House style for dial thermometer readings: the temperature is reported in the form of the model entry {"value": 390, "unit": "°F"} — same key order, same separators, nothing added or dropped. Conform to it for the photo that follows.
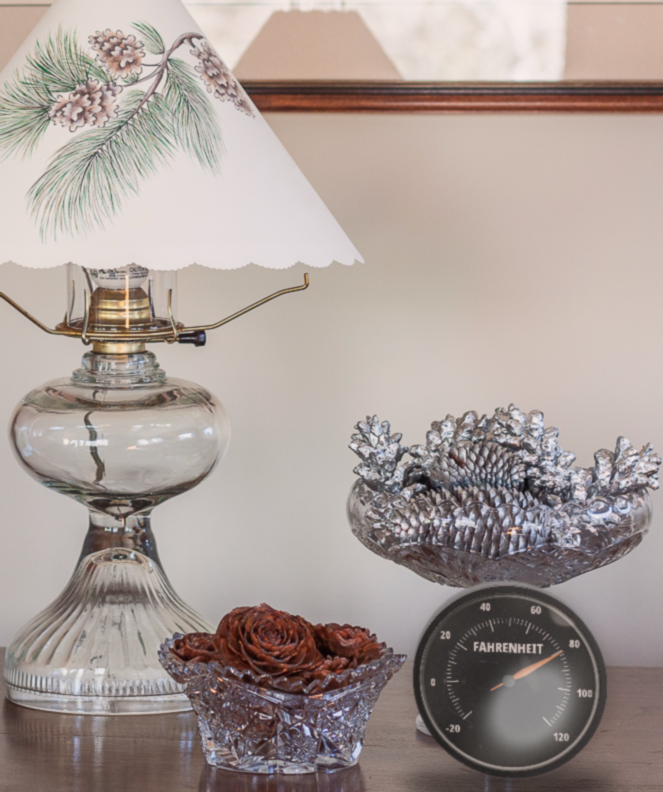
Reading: {"value": 80, "unit": "°F"}
